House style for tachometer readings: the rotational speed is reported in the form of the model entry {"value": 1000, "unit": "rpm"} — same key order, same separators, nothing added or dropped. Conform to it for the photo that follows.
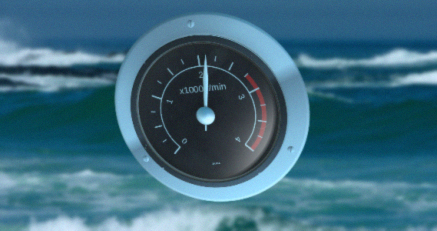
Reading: {"value": 2125, "unit": "rpm"}
